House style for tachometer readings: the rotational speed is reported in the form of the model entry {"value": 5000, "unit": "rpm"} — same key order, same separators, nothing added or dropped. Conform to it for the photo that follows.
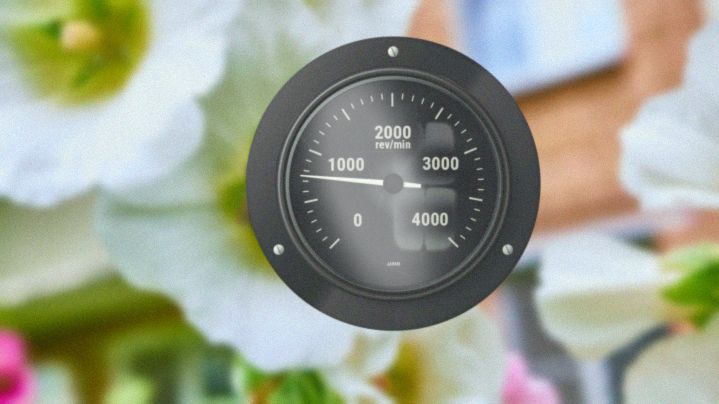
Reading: {"value": 750, "unit": "rpm"}
